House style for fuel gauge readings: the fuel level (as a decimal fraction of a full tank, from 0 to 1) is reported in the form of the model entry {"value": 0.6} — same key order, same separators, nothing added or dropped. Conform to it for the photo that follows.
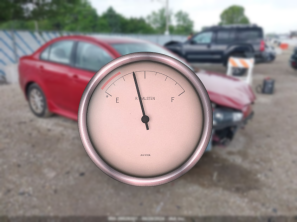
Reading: {"value": 0.375}
